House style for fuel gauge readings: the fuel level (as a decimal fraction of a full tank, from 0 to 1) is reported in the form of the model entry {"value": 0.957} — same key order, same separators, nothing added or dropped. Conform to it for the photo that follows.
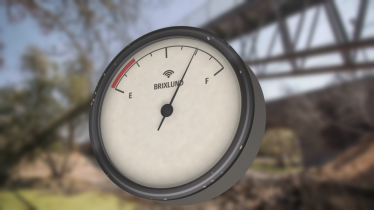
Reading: {"value": 0.75}
